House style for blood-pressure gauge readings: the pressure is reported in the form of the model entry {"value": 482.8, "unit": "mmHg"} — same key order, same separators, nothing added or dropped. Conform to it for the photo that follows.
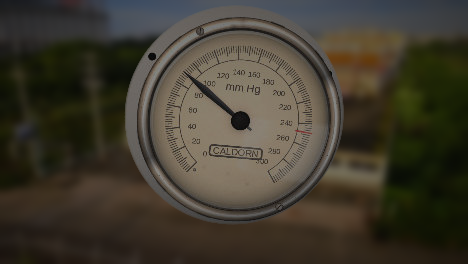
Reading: {"value": 90, "unit": "mmHg"}
